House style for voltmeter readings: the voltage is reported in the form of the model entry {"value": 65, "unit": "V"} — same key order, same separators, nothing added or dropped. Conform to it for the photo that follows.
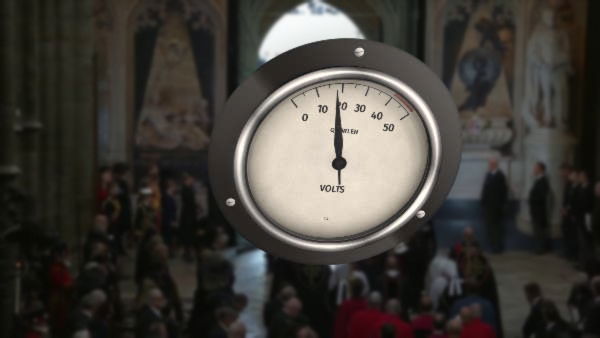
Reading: {"value": 17.5, "unit": "V"}
